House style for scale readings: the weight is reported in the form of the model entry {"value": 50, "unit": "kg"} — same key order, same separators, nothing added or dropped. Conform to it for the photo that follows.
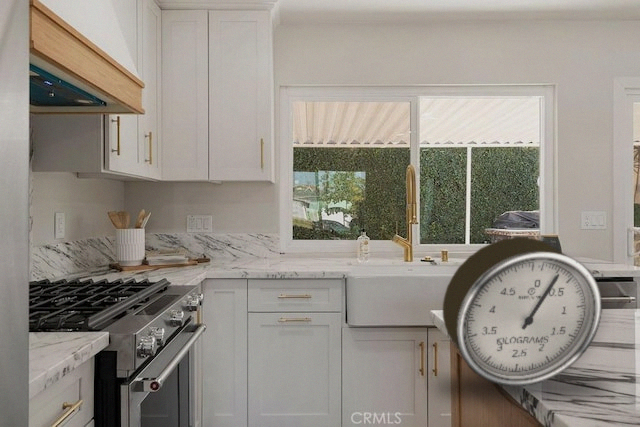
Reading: {"value": 0.25, "unit": "kg"}
